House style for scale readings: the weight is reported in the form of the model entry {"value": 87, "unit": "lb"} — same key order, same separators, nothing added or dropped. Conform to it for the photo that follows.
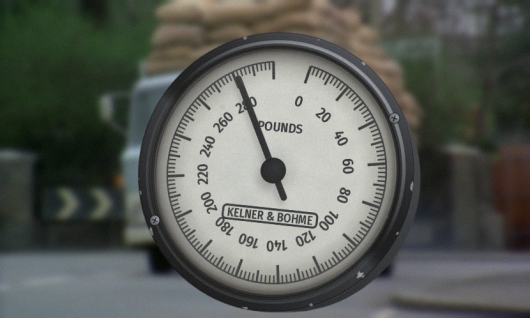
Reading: {"value": 282, "unit": "lb"}
